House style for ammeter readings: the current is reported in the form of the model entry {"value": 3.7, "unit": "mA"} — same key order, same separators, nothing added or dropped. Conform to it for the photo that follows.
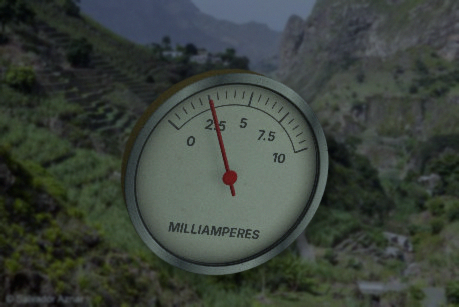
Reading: {"value": 2.5, "unit": "mA"}
